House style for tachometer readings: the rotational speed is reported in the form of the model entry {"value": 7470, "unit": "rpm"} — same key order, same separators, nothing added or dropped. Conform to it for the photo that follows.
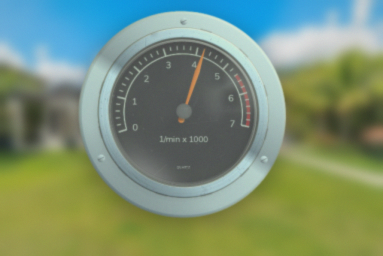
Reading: {"value": 4200, "unit": "rpm"}
